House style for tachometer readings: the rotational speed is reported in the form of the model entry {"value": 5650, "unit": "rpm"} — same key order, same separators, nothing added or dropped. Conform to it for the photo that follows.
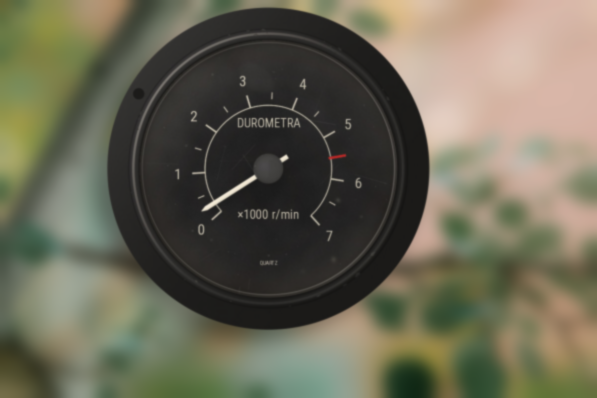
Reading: {"value": 250, "unit": "rpm"}
